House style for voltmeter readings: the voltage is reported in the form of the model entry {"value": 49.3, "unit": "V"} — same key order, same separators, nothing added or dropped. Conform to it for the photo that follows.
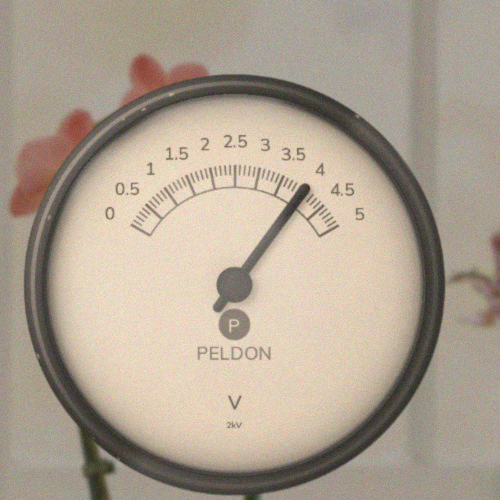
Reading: {"value": 4, "unit": "V"}
